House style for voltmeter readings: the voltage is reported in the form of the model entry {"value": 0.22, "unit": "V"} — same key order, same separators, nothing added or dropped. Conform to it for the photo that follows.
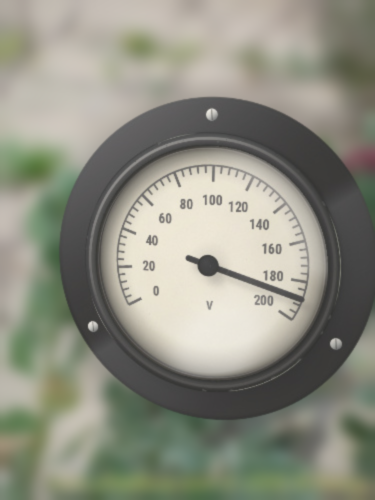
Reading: {"value": 188, "unit": "V"}
